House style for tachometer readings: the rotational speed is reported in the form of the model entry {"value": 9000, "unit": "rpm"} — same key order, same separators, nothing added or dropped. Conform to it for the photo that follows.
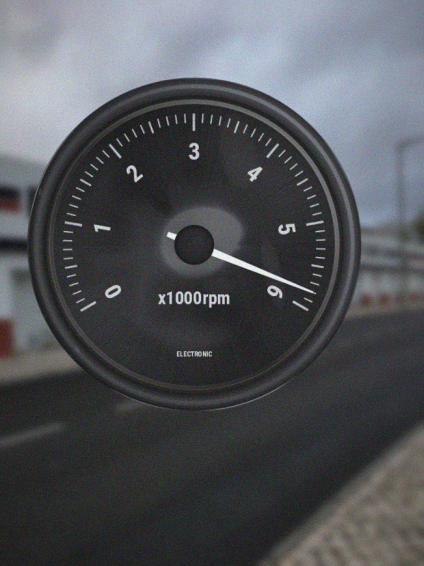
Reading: {"value": 5800, "unit": "rpm"}
